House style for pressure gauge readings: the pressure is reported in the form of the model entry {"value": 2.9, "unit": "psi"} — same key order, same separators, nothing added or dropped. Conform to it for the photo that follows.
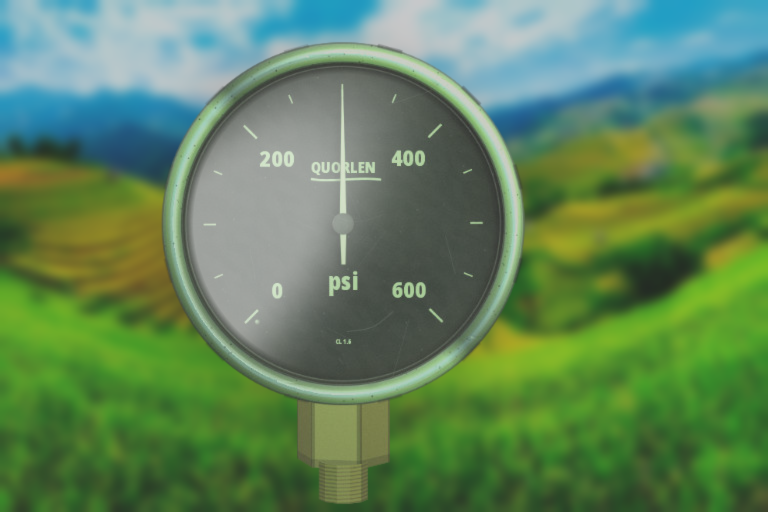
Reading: {"value": 300, "unit": "psi"}
